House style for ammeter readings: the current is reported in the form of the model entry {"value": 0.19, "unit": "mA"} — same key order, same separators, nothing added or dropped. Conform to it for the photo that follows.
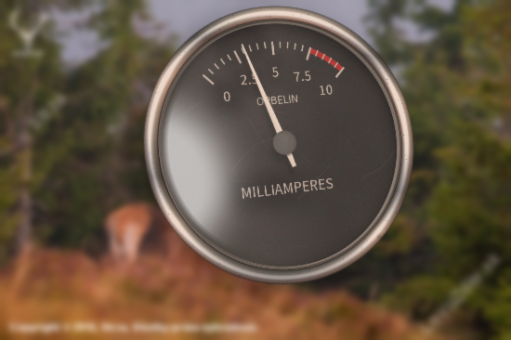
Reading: {"value": 3, "unit": "mA"}
